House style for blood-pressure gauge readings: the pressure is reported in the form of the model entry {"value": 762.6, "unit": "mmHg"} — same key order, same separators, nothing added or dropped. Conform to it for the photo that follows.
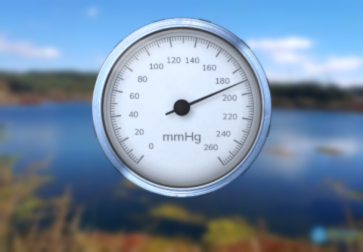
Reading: {"value": 190, "unit": "mmHg"}
